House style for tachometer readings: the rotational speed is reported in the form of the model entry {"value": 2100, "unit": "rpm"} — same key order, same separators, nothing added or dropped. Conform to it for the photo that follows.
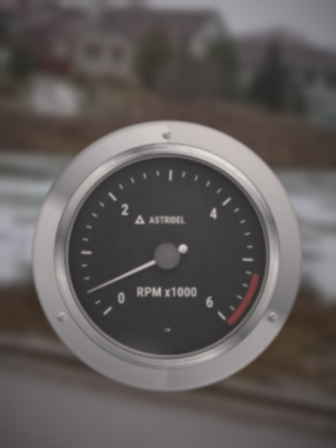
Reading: {"value": 400, "unit": "rpm"}
